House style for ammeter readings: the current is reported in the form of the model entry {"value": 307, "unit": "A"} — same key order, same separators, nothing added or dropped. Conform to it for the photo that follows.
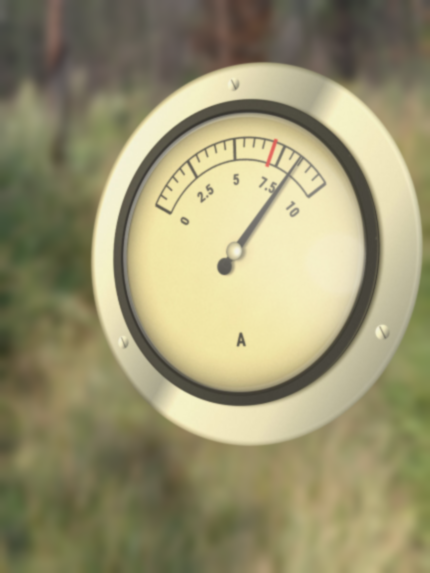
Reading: {"value": 8.5, "unit": "A"}
